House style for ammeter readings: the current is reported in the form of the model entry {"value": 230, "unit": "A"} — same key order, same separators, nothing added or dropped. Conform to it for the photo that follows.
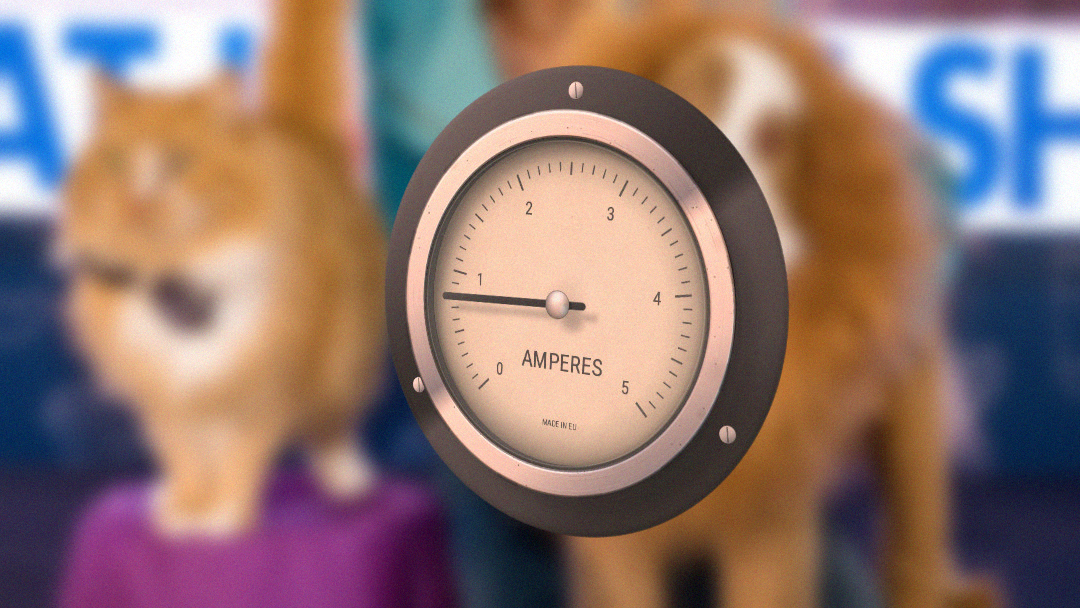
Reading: {"value": 0.8, "unit": "A"}
